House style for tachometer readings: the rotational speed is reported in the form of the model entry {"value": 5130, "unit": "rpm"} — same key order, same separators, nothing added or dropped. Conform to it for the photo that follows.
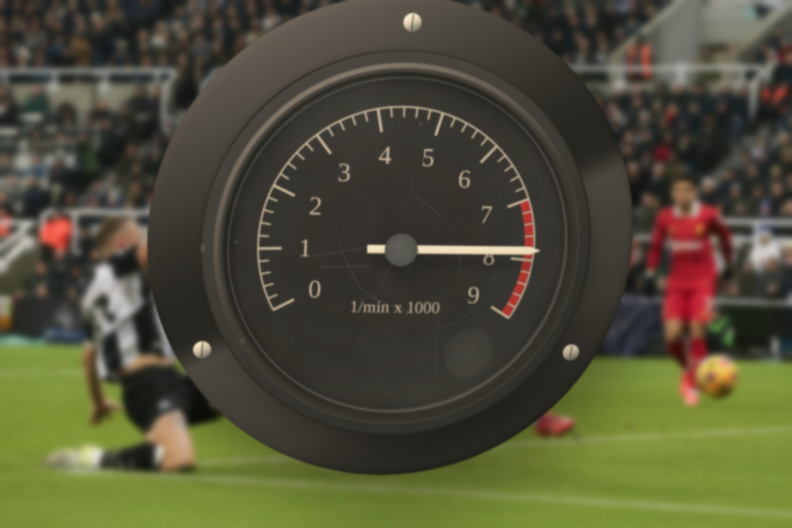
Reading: {"value": 7800, "unit": "rpm"}
